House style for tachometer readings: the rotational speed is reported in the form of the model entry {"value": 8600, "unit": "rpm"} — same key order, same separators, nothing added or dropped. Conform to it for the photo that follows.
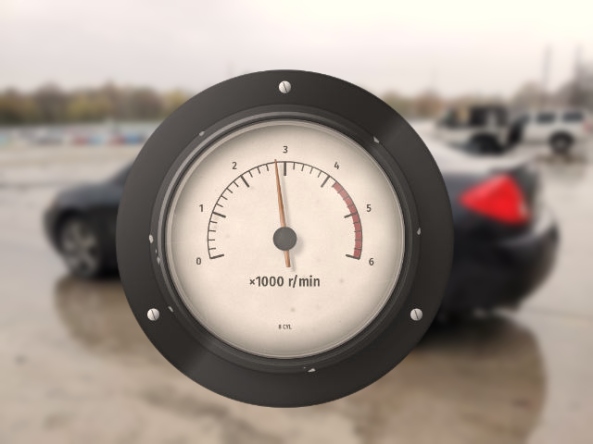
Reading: {"value": 2800, "unit": "rpm"}
